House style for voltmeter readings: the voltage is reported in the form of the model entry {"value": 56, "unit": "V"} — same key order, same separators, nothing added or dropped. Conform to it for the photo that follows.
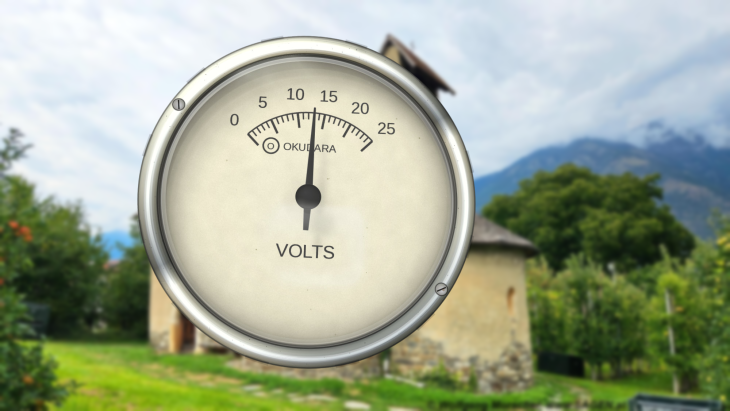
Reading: {"value": 13, "unit": "V"}
